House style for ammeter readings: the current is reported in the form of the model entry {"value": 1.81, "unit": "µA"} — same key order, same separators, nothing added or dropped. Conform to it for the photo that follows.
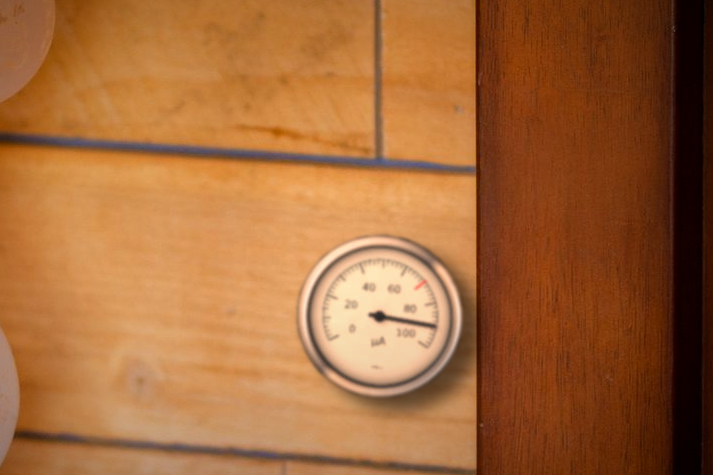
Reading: {"value": 90, "unit": "µA"}
